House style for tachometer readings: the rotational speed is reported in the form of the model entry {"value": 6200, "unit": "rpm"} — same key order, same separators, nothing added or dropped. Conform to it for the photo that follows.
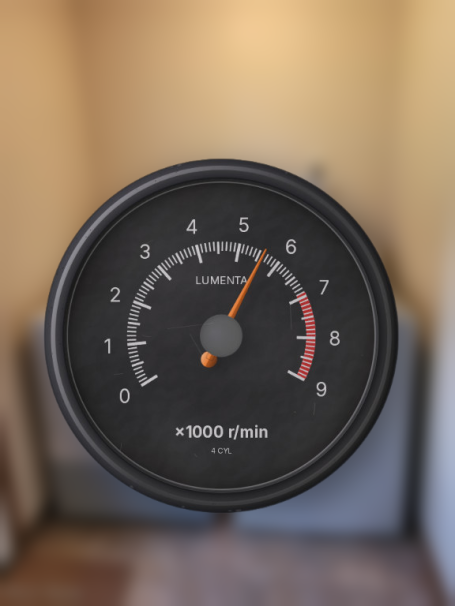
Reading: {"value": 5600, "unit": "rpm"}
